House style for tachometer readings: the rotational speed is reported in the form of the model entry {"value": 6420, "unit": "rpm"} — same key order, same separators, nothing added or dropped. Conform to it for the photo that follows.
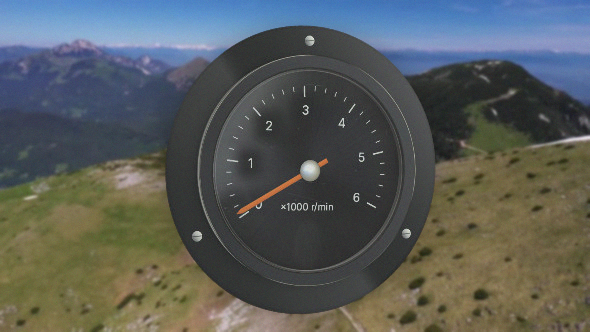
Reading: {"value": 100, "unit": "rpm"}
